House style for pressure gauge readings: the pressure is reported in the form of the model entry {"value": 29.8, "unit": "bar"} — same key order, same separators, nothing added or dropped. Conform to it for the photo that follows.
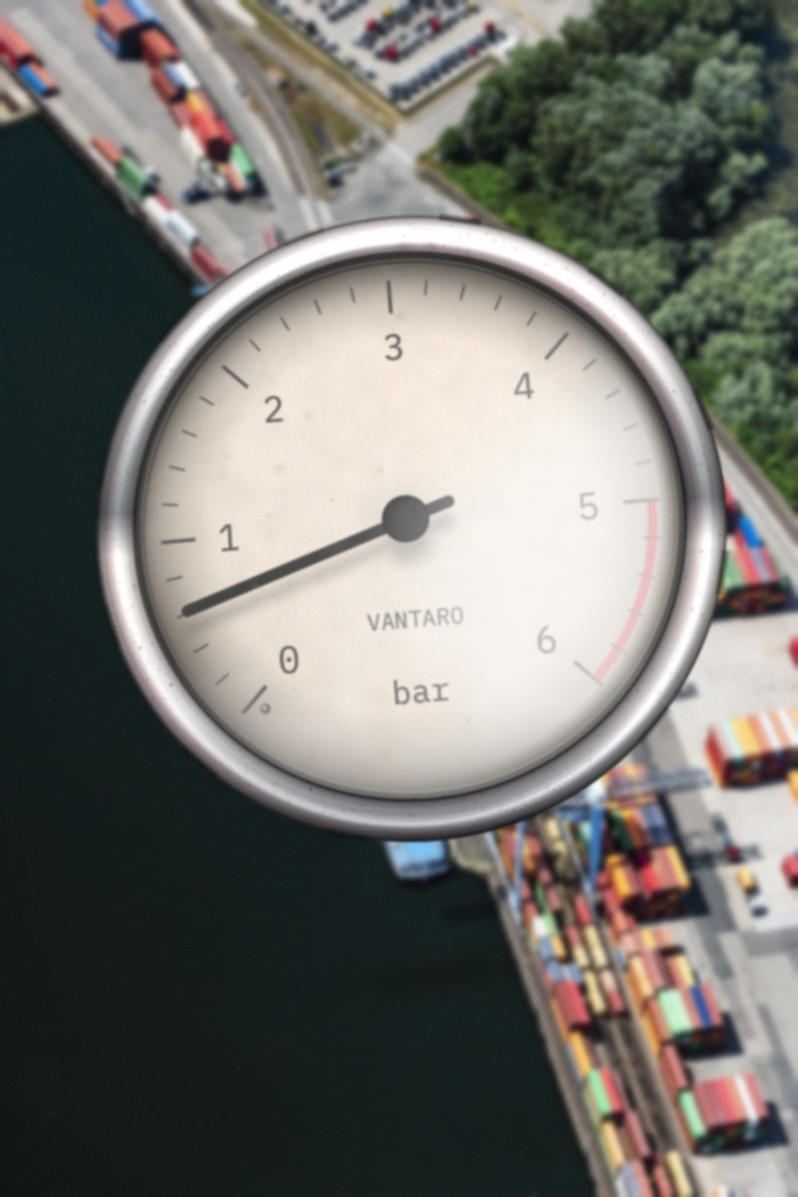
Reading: {"value": 0.6, "unit": "bar"}
